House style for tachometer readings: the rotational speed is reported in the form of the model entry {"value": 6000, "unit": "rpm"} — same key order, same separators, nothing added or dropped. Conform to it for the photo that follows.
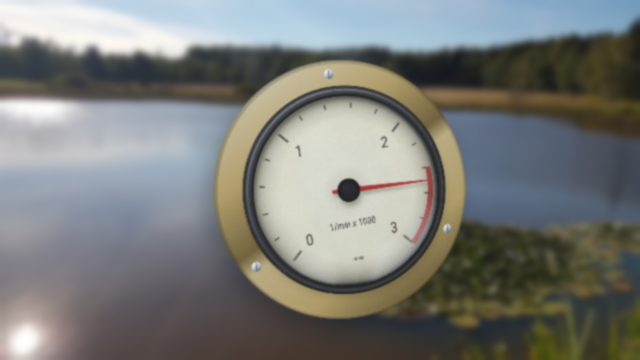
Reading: {"value": 2500, "unit": "rpm"}
